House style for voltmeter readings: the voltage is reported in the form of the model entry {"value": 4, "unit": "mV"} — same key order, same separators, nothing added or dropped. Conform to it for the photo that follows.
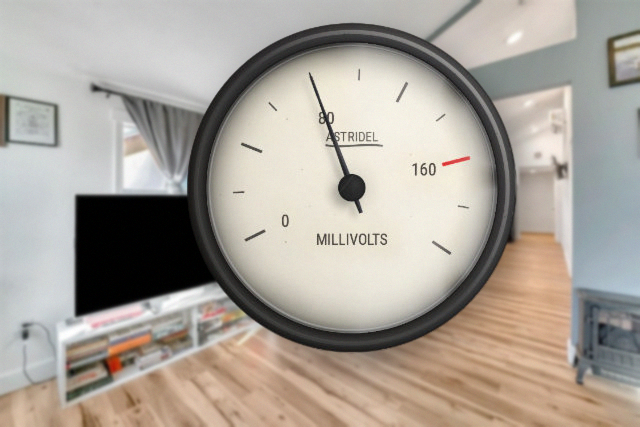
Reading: {"value": 80, "unit": "mV"}
